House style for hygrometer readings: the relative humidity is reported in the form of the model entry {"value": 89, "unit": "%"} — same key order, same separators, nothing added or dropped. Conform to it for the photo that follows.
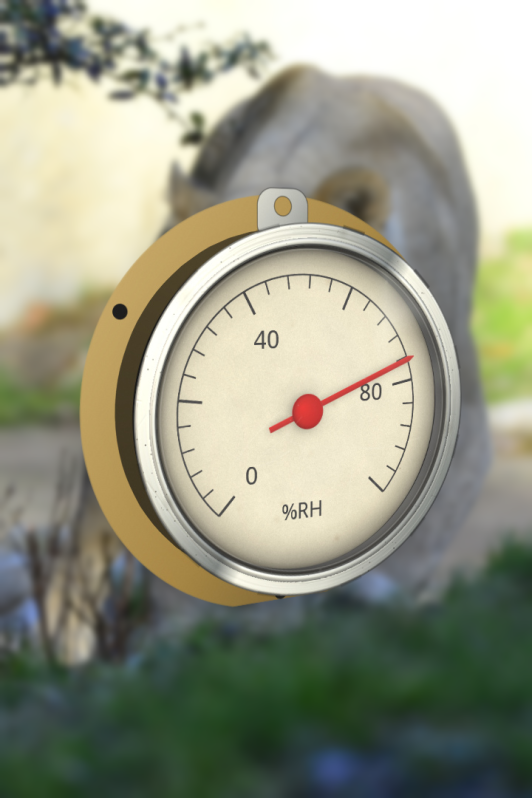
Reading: {"value": 76, "unit": "%"}
